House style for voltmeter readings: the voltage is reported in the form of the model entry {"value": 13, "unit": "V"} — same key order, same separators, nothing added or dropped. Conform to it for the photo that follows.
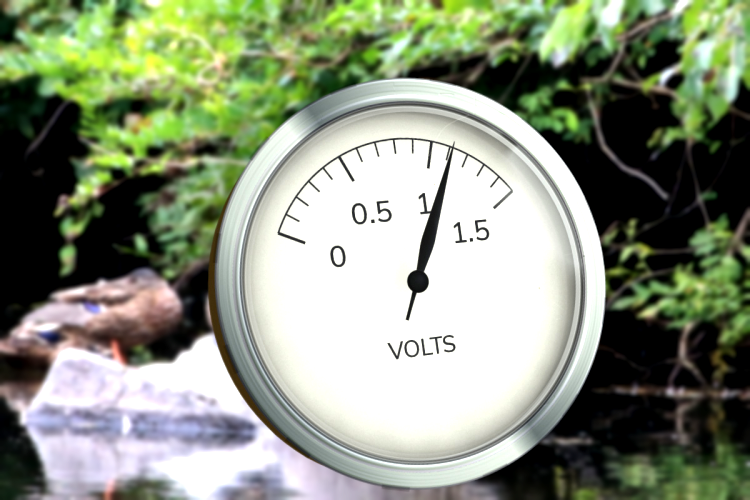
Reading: {"value": 1.1, "unit": "V"}
